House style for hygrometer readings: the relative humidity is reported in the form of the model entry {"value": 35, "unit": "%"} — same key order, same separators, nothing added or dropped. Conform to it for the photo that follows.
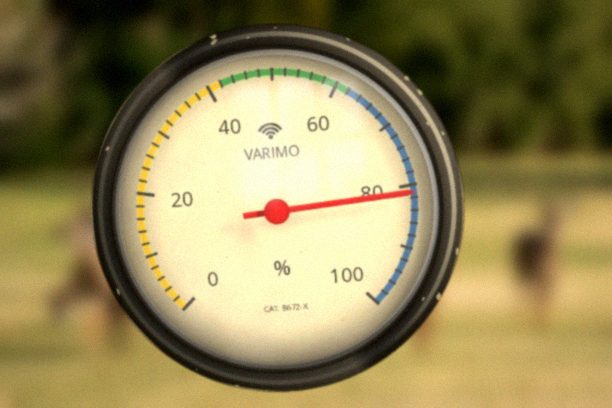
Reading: {"value": 81, "unit": "%"}
